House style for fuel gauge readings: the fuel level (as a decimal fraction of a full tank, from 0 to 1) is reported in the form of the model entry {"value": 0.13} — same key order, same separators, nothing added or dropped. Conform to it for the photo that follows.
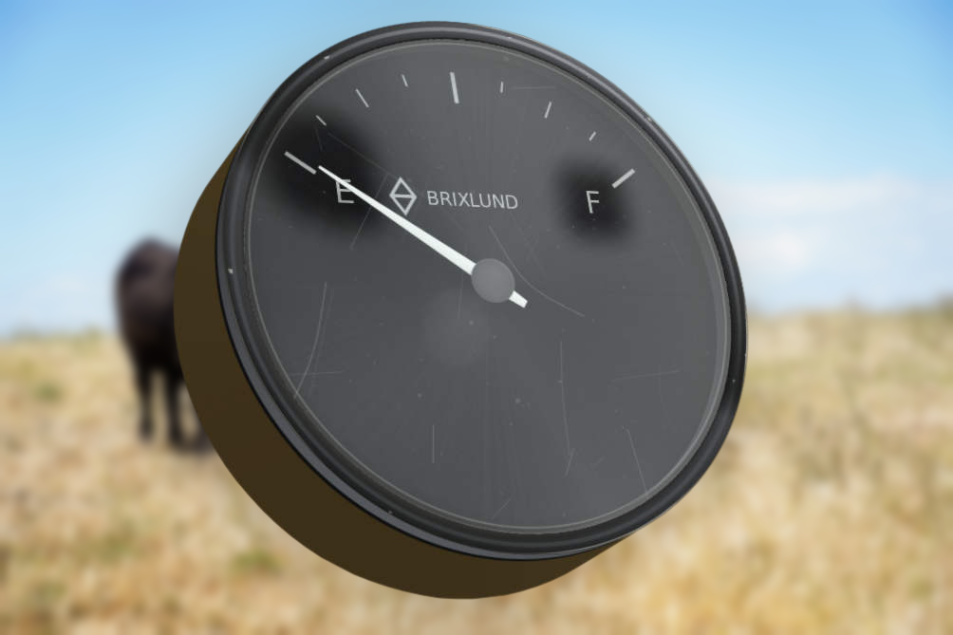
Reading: {"value": 0}
